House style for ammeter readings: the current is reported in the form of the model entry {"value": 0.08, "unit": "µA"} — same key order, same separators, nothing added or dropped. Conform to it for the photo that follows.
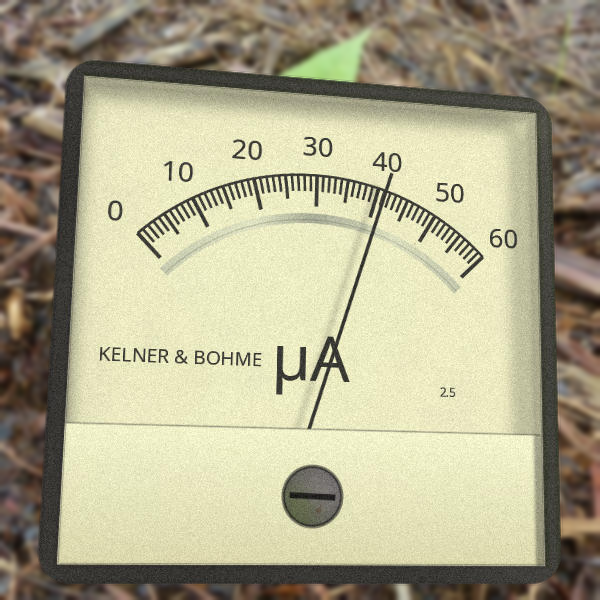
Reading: {"value": 41, "unit": "µA"}
